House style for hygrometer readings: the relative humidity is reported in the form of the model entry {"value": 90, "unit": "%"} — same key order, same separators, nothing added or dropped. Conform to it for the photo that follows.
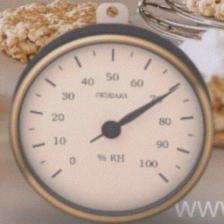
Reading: {"value": 70, "unit": "%"}
